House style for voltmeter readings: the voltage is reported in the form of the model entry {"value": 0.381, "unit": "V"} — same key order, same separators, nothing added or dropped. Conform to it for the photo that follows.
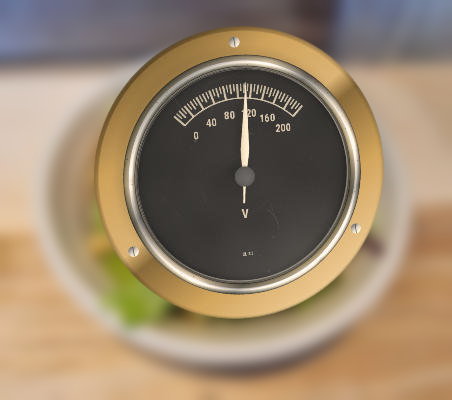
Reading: {"value": 110, "unit": "V"}
